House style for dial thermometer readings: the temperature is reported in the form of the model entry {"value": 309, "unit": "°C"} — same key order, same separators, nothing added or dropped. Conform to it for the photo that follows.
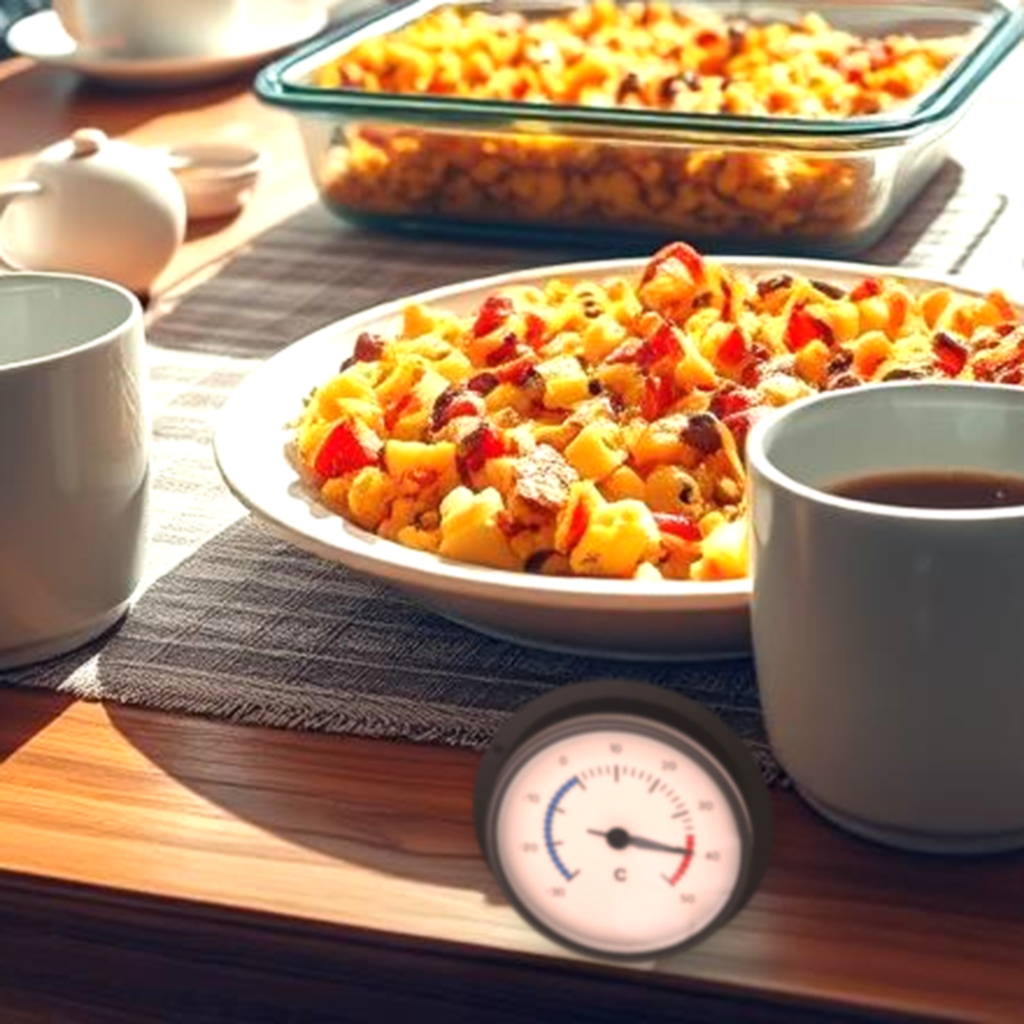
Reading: {"value": 40, "unit": "°C"}
